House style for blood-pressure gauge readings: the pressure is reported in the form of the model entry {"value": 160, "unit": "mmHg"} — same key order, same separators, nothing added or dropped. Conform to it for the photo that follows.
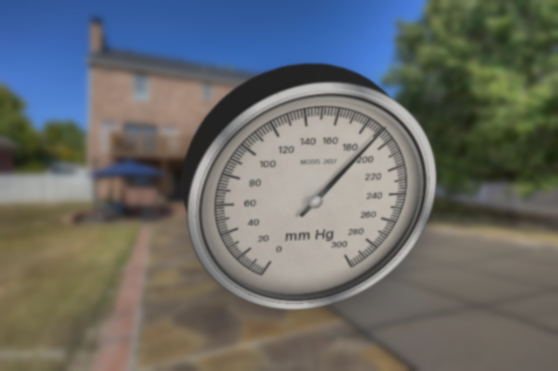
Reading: {"value": 190, "unit": "mmHg"}
